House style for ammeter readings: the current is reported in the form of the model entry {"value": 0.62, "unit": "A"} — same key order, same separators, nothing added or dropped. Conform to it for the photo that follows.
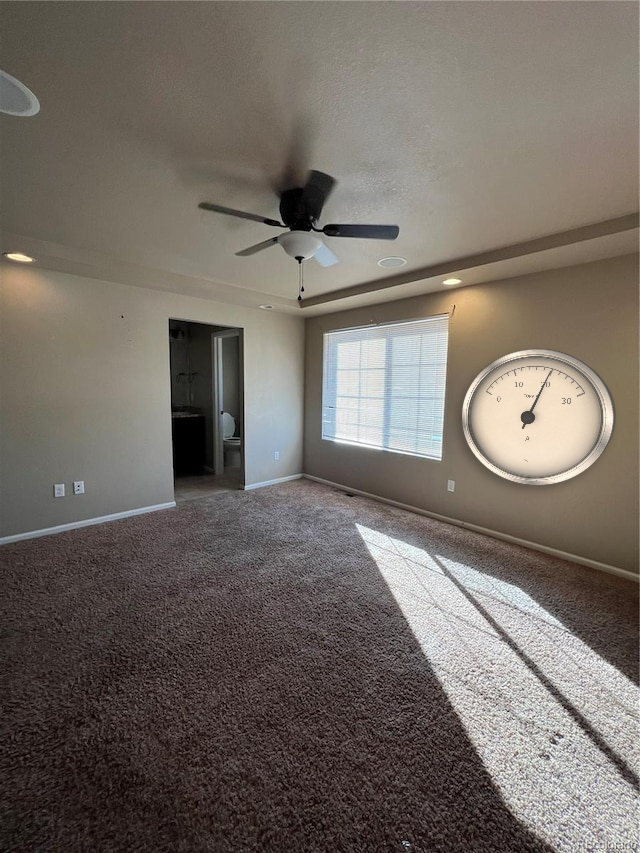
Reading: {"value": 20, "unit": "A"}
